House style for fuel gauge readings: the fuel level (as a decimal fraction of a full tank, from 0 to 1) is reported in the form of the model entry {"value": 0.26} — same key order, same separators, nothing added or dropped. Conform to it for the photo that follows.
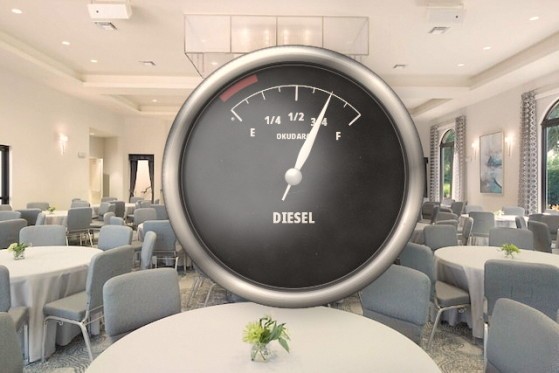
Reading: {"value": 0.75}
